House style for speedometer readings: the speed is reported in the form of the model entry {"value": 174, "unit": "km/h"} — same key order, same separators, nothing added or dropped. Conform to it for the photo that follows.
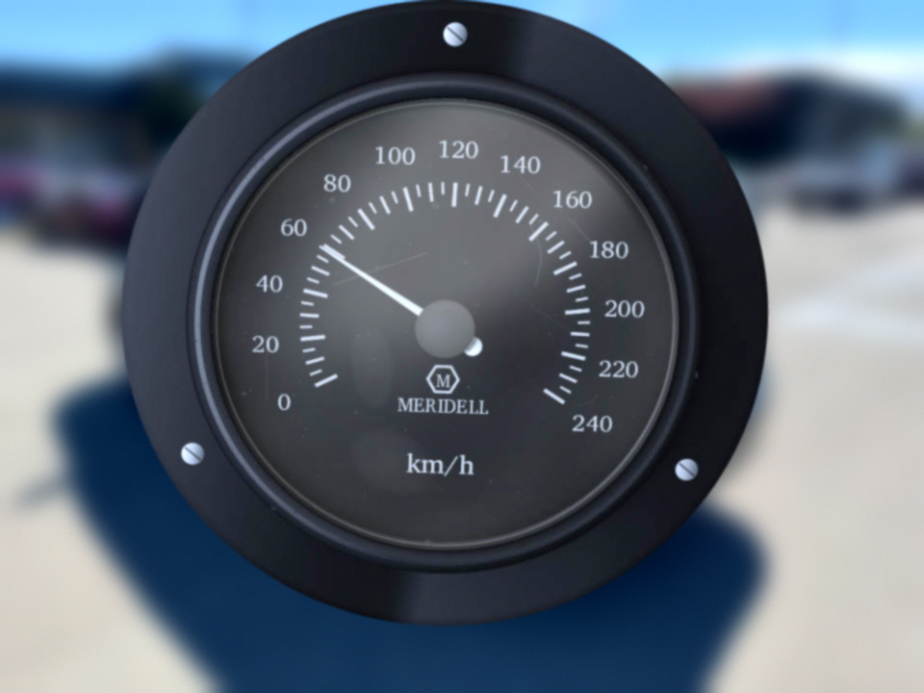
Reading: {"value": 60, "unit": "km/h"}
